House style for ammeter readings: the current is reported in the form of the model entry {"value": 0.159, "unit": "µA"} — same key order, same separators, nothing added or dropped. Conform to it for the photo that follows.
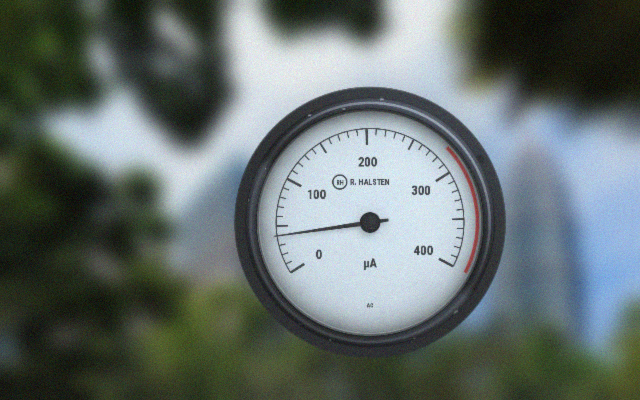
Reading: {"value": 40, "unit": "µA"}
